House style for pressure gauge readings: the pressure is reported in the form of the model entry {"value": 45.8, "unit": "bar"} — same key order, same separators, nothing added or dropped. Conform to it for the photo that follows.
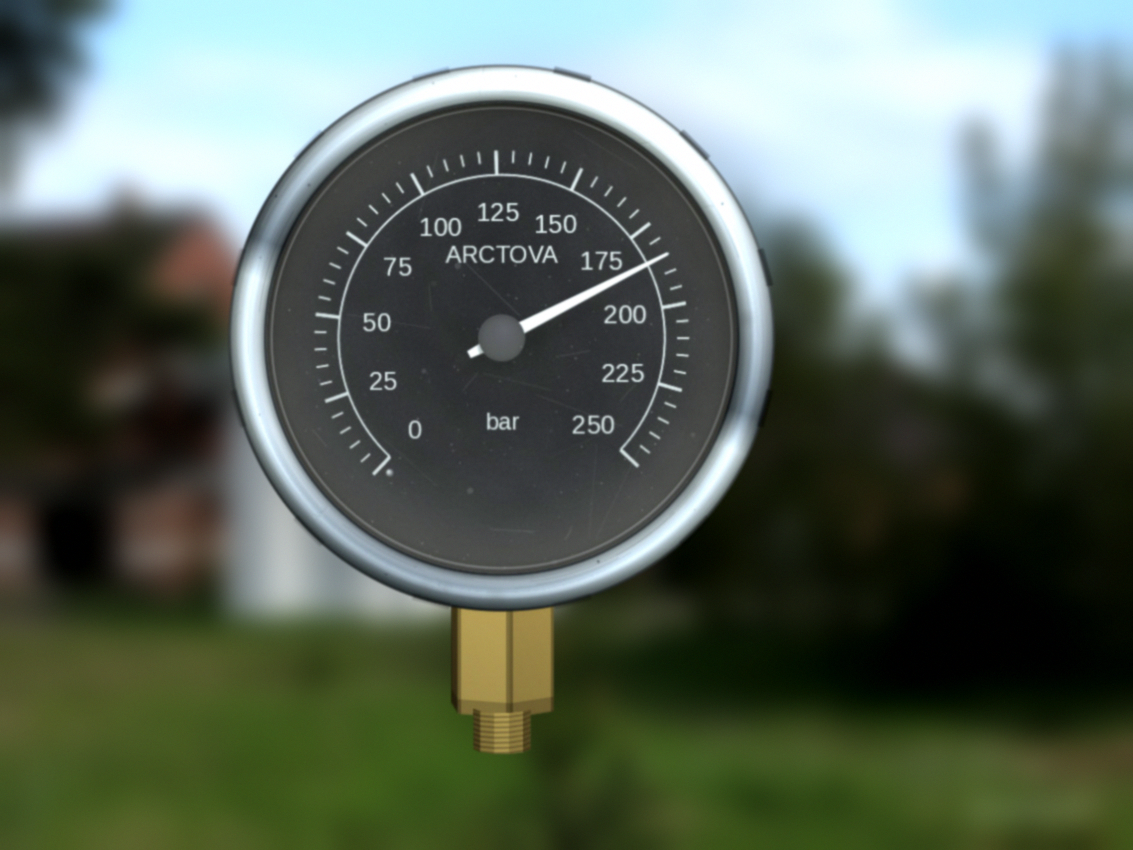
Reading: {"value": 185, "unit": "bar"}
